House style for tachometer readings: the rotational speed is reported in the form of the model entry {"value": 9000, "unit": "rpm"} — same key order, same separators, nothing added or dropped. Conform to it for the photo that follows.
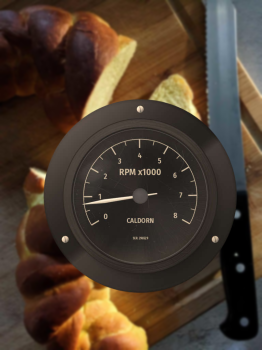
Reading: {"value": 750, "unit": "rpm"}
